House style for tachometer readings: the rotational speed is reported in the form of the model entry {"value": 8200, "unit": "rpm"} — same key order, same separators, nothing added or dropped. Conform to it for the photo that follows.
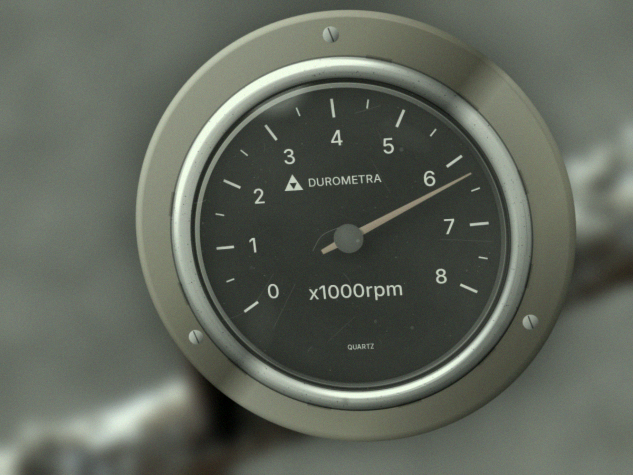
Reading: {"value": 6250, "unit": "rpm"}
